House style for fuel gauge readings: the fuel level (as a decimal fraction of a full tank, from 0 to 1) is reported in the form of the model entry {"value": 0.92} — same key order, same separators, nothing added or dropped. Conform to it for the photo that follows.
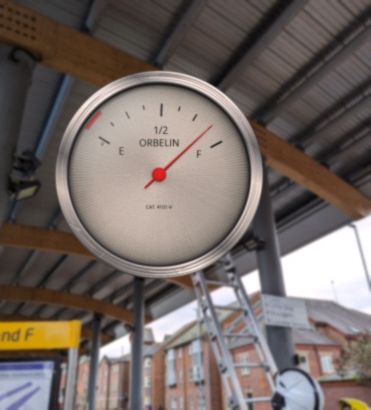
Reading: {"value": 0.875}
